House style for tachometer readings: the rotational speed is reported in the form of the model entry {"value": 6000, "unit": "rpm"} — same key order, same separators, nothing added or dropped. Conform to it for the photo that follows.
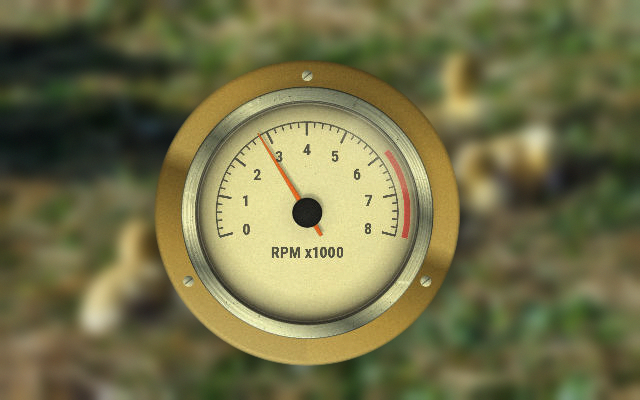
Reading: {"value": 2800, "unit": "rpm"}
